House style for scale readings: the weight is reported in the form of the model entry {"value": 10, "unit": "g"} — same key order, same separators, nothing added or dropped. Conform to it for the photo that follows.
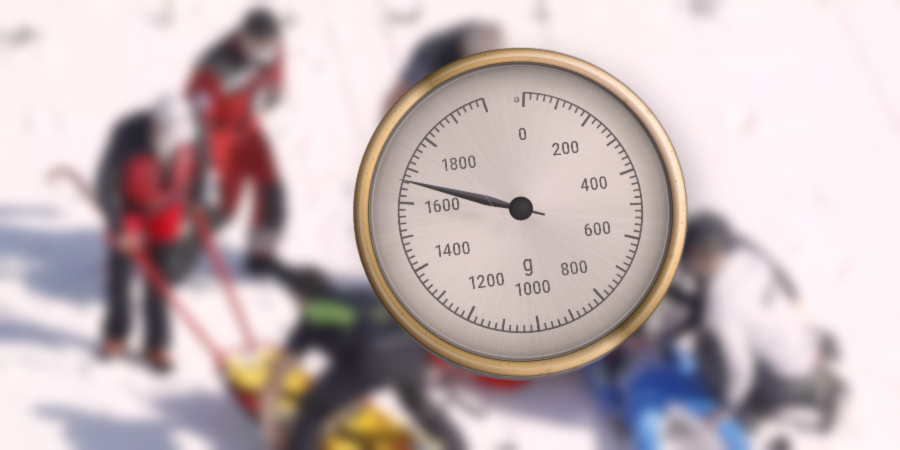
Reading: {"value": 1660, "unit": "g"}
